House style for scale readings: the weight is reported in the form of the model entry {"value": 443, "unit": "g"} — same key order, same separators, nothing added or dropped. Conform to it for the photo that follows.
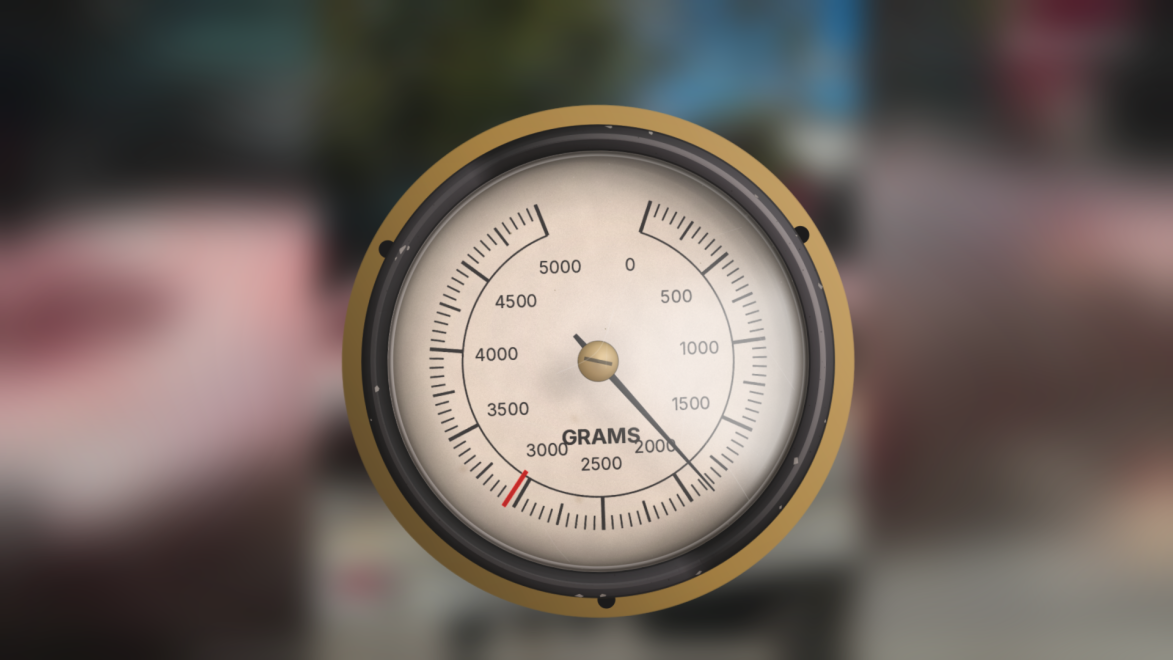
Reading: {"value": 1875, "unit": "g"}
